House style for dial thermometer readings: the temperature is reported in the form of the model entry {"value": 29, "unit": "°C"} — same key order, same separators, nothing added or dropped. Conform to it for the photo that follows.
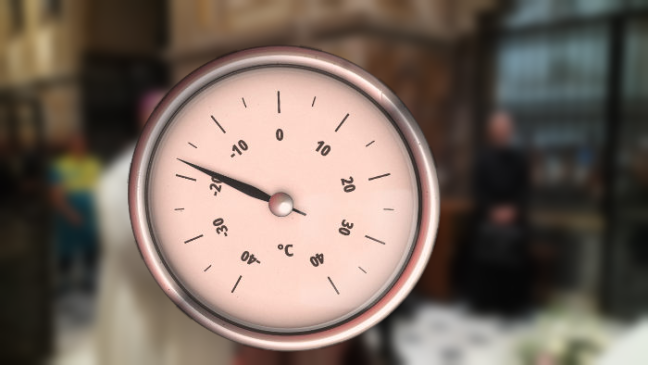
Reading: {"value": -17.5, "unit": "°C"}
